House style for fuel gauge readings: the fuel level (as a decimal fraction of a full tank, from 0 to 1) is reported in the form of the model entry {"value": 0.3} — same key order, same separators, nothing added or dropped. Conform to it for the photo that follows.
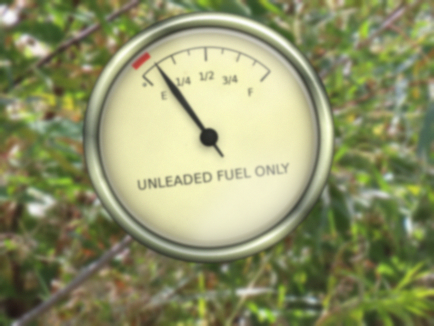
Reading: {"value": 0.125}
